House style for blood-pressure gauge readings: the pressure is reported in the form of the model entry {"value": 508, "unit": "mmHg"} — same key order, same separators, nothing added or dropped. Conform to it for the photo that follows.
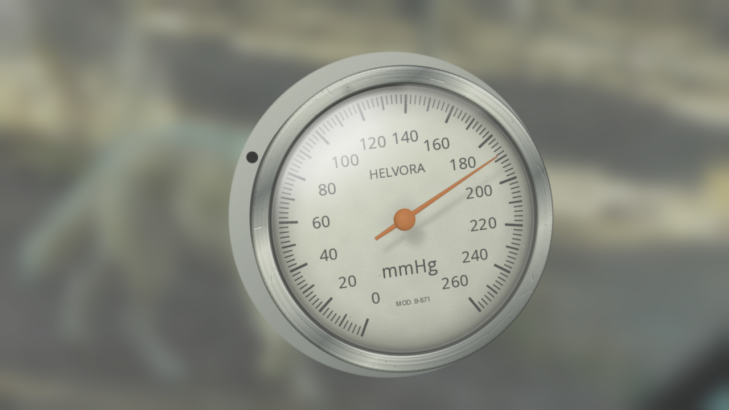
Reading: {"value": 188, "unit": "mmHg"}
